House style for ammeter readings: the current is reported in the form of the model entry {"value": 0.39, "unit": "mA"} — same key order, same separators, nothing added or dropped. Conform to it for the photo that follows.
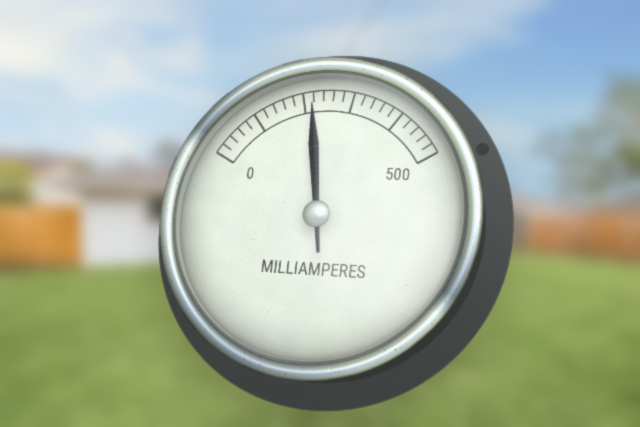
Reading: {"value": 220, "unit": "mA"}
